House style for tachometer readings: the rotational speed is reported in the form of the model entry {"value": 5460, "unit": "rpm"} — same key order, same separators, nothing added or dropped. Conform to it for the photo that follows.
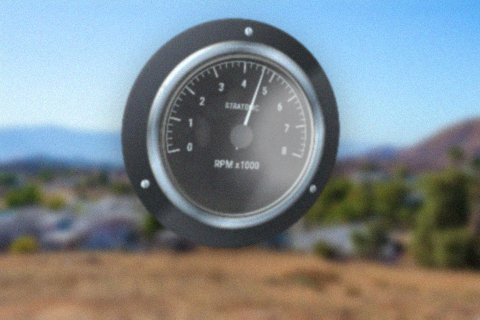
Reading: {"value": 4600, "unit": "rpm"}
